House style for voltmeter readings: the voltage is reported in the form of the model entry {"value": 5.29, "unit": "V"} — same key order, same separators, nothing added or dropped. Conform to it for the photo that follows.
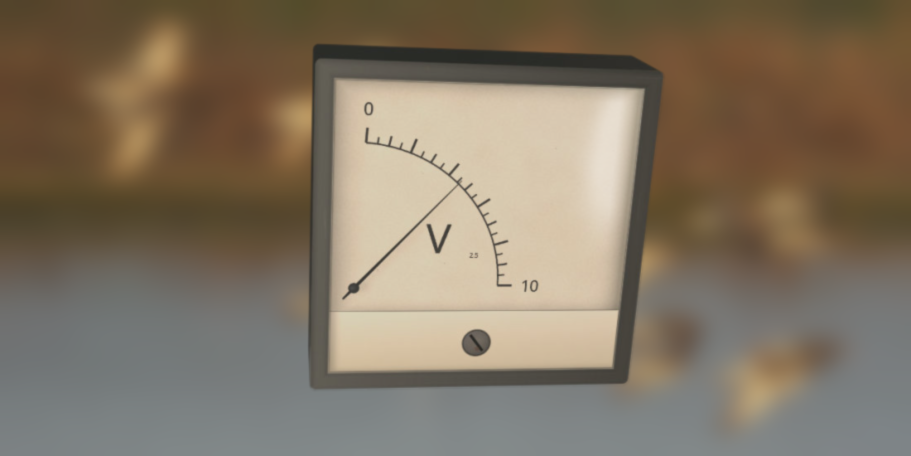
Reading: {"value": 4.5, "unit": "V"}
